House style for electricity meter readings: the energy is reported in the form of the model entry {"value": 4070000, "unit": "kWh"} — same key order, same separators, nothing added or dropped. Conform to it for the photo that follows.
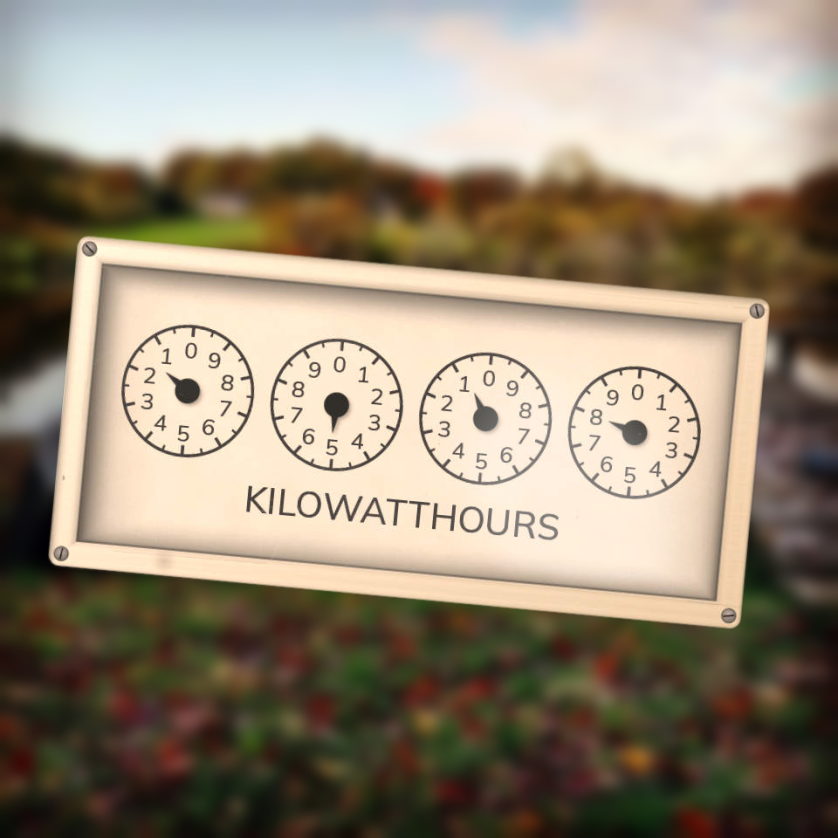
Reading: {"value": 1508, "unit": "kWh"}
